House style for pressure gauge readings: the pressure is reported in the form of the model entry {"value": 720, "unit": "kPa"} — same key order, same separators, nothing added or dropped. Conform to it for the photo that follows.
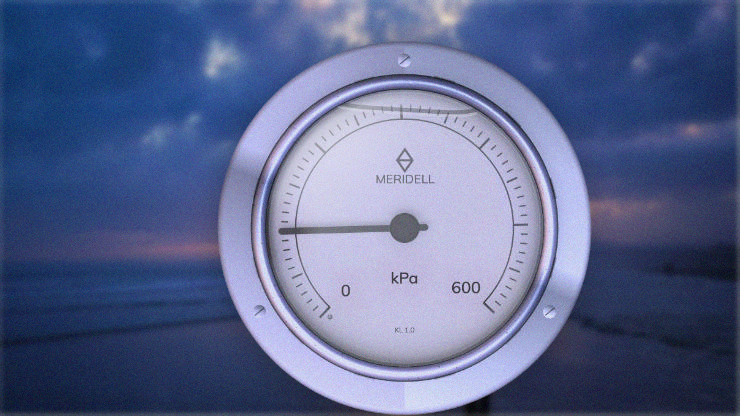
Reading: {"value": 100, "unit": "kPa"}
